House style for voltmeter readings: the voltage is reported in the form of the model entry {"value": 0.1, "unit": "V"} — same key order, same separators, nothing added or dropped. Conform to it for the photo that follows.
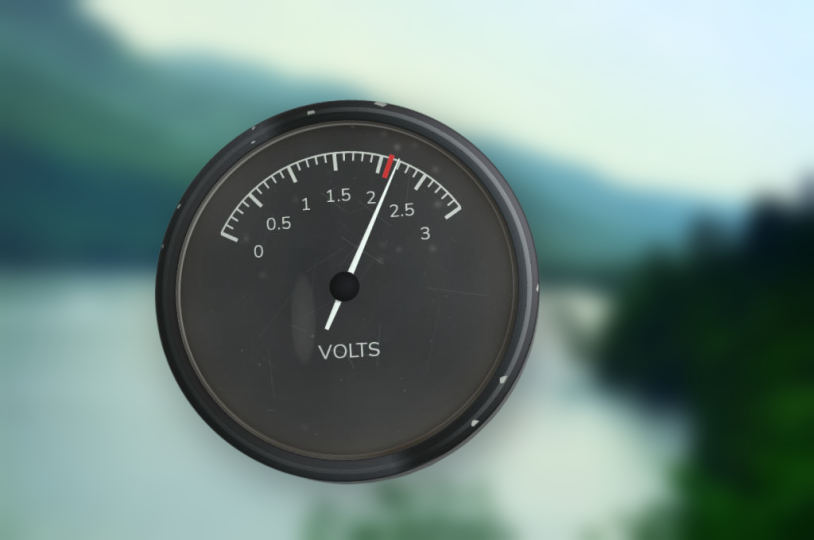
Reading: {"value": 2.2, "unit": "V"}
